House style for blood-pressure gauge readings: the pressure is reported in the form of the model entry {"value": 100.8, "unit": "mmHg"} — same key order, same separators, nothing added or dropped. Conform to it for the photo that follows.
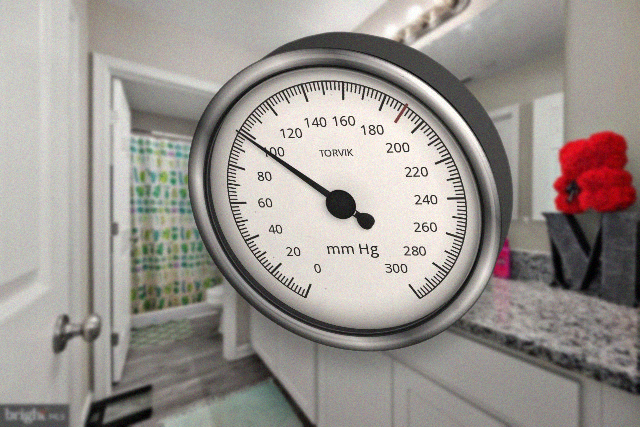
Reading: {"value": 100, "unit": "mmHg"}
